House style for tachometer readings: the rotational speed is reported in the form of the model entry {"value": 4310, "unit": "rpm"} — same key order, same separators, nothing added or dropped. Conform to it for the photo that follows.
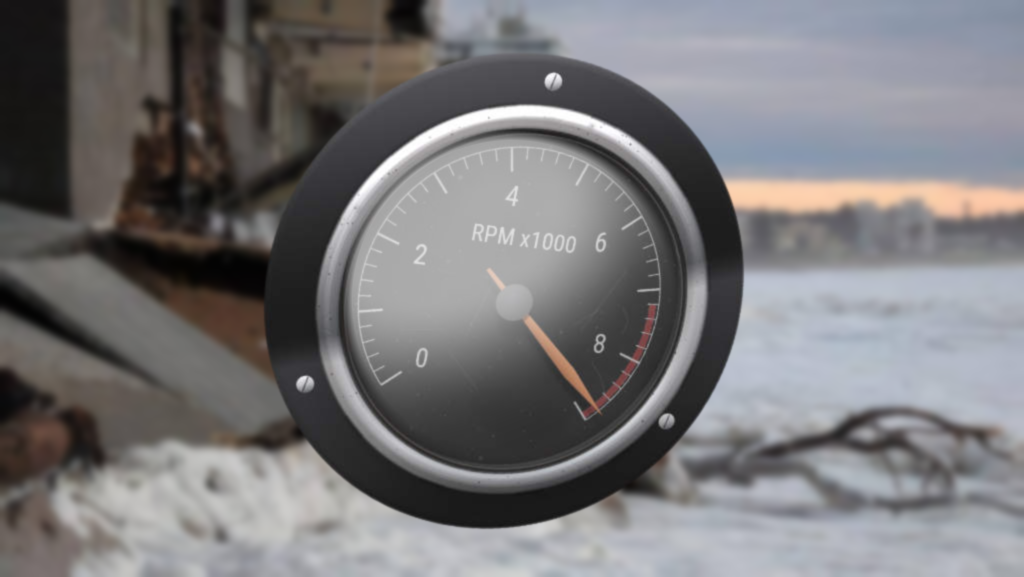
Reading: {"value": 8800, "unit": "rpm"}
